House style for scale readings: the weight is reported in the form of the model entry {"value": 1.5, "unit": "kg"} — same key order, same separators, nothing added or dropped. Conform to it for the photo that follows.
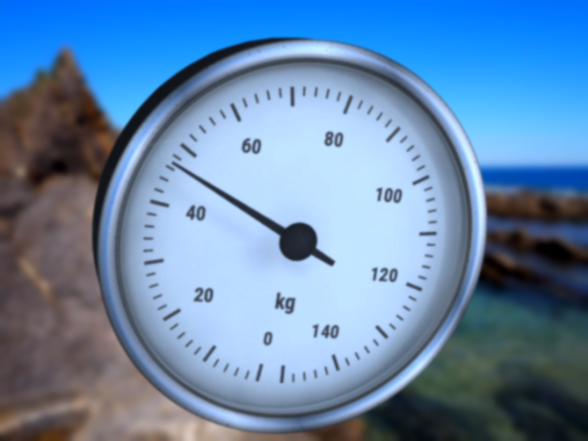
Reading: {"value": 47, "unit": "kg"}
